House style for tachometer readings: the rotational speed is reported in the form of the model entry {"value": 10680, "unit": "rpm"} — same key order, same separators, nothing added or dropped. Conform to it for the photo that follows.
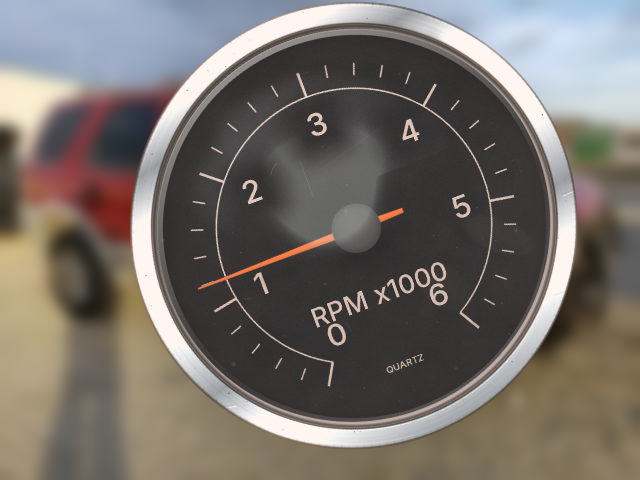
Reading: {"value": 1200, "unit": "rpm"}
